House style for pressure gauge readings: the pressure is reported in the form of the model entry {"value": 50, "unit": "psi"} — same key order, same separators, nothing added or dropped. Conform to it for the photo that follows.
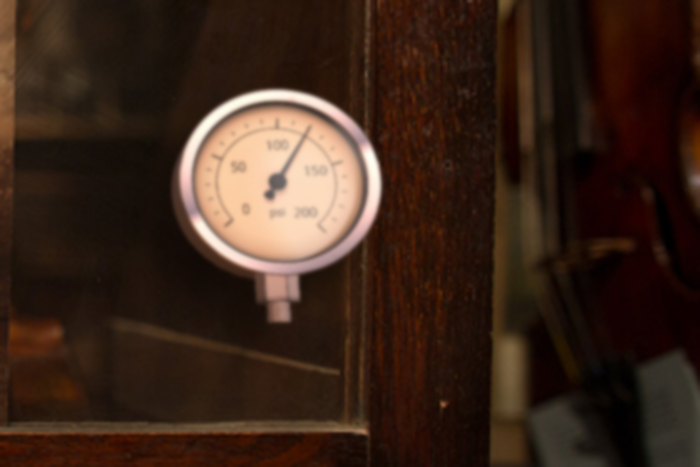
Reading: {"value": 120, "unit": "psi"}
